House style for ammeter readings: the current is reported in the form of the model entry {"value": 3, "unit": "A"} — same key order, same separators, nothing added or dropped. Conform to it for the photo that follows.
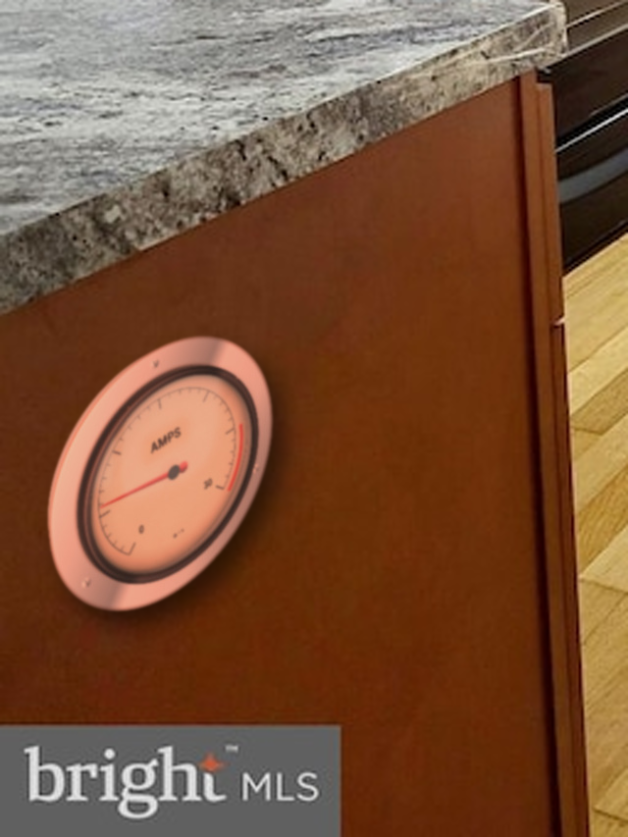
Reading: {"value": 6, "unit": "A"}
